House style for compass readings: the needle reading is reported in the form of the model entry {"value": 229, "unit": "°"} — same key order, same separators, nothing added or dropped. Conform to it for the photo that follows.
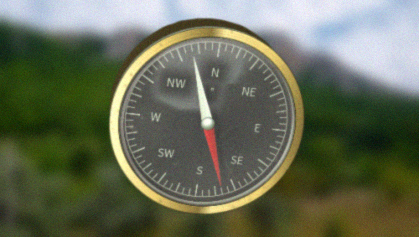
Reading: {"value": 160, "unit": "°"}
